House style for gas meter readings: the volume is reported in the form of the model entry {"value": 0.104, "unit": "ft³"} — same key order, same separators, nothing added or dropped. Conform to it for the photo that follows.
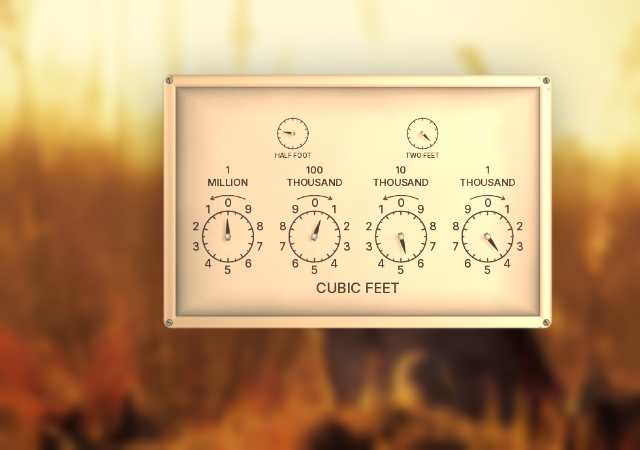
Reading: {"value": 5400, "unit": "ft³"}
